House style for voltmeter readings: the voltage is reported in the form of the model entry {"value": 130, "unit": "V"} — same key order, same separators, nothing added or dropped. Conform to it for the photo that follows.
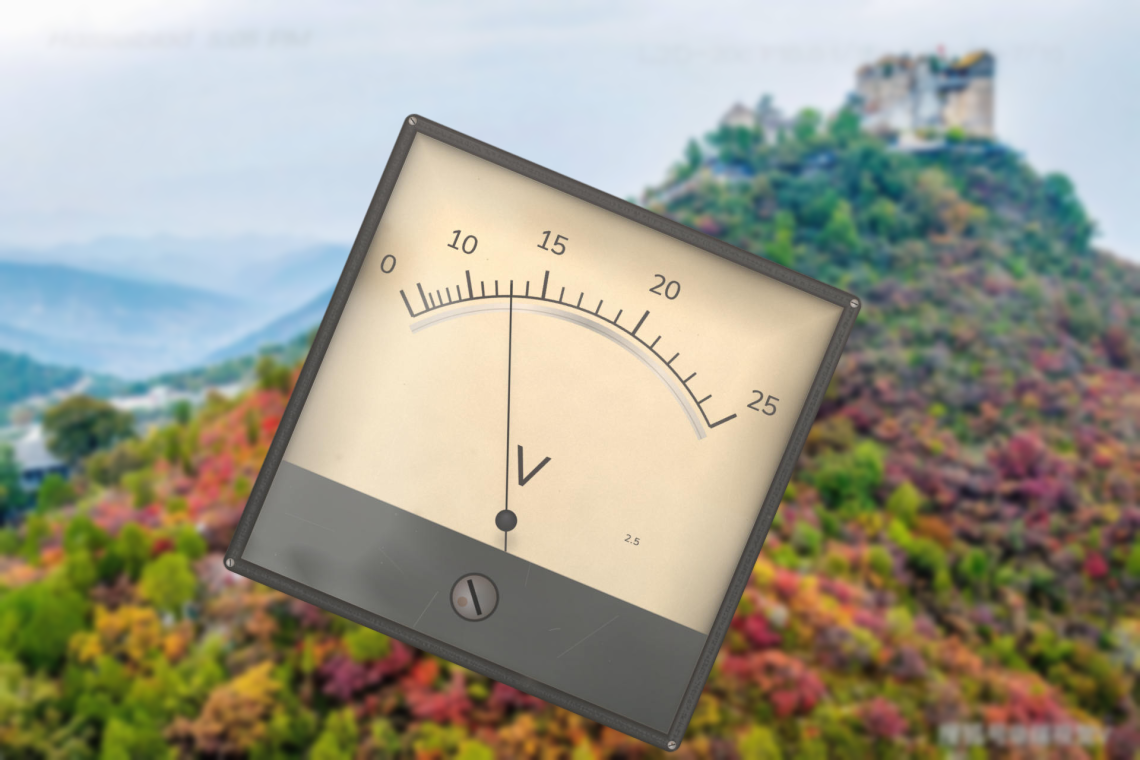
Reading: {"value": 13, "unit": "V"}
